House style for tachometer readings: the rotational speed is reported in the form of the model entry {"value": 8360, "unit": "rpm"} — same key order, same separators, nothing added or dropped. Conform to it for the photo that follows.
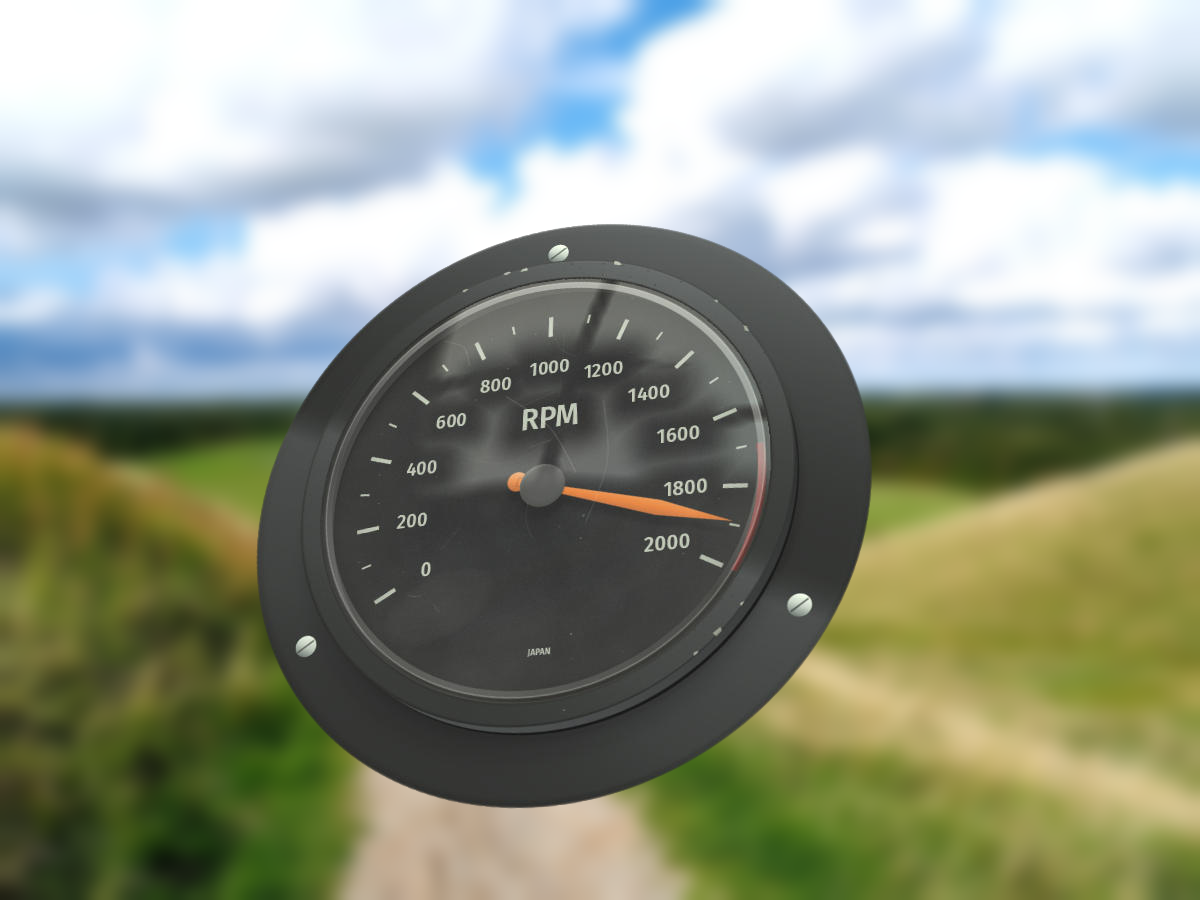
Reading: {"value": 1900, "unit": "rpm"}
